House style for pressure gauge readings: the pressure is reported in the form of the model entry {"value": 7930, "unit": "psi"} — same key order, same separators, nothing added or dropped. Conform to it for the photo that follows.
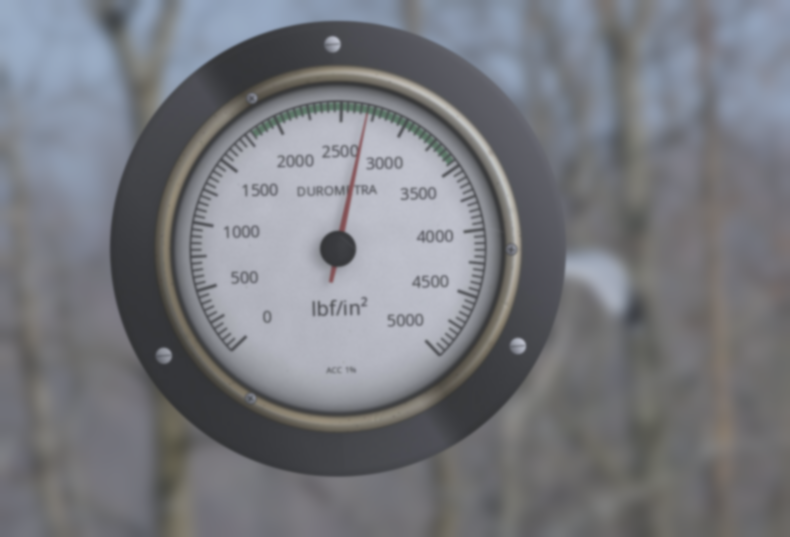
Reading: {"value": 2700, "unit": "psi"}
